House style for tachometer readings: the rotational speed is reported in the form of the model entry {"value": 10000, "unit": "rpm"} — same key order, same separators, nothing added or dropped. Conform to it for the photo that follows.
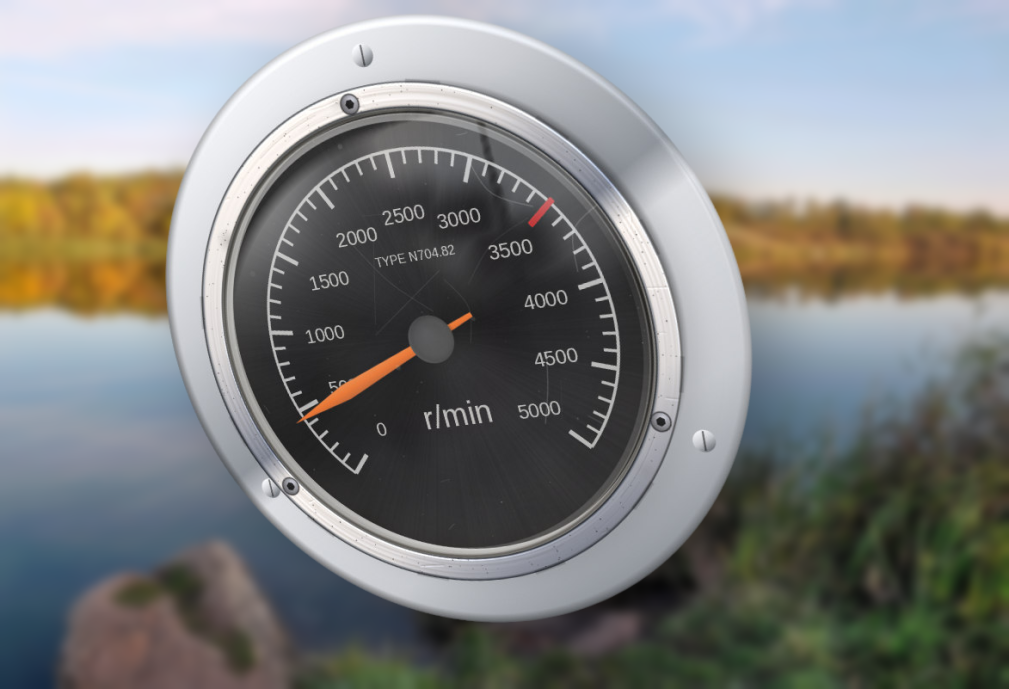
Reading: {"value": 450, "unit": "rpm"}
